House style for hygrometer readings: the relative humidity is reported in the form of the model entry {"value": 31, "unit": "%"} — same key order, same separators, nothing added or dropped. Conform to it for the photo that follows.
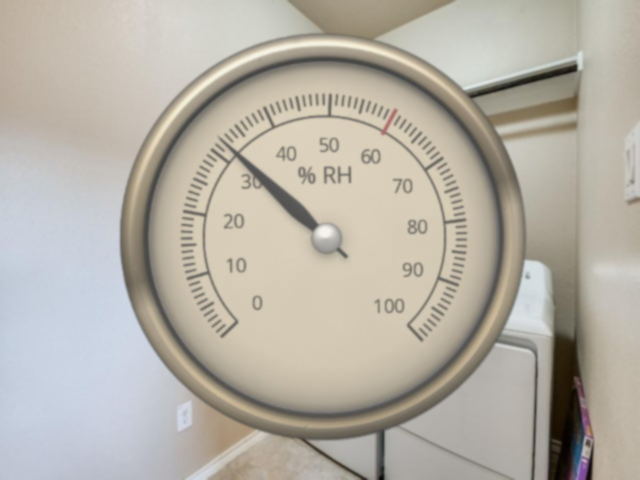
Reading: {"value": 32, "unit": "%"}
